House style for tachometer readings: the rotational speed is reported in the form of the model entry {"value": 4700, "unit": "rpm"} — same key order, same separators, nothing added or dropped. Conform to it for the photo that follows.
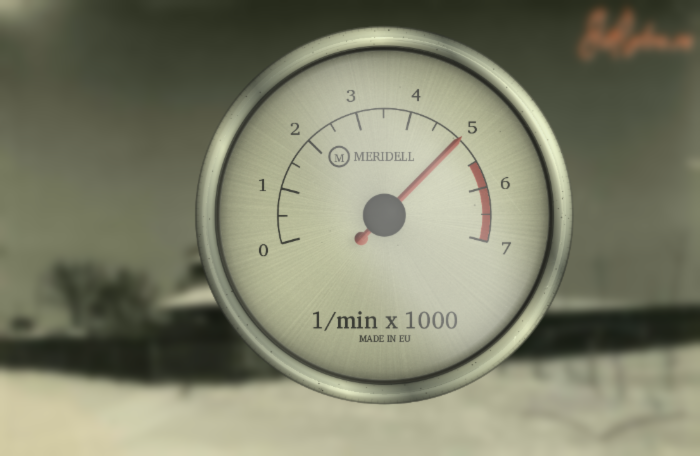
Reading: {"value": 5000, "unit": "rpm"}
